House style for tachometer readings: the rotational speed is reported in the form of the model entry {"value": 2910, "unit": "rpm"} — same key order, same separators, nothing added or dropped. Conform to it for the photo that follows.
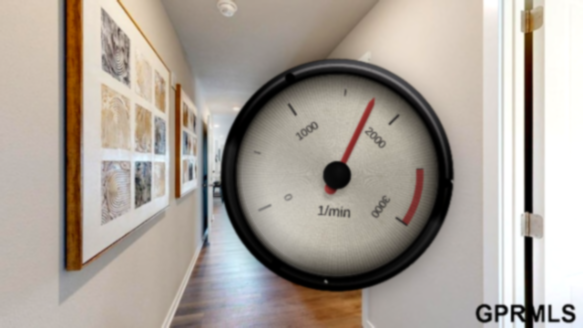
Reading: {"value": 1750, "unit": "rpm"}
